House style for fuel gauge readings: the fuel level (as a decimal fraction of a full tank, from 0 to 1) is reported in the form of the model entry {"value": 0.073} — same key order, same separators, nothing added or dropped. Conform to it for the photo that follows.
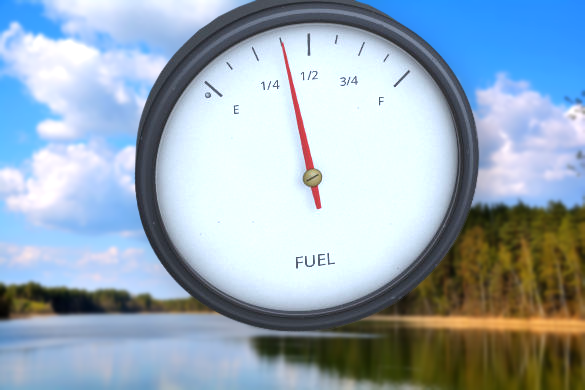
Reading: {"value": 0.375}
